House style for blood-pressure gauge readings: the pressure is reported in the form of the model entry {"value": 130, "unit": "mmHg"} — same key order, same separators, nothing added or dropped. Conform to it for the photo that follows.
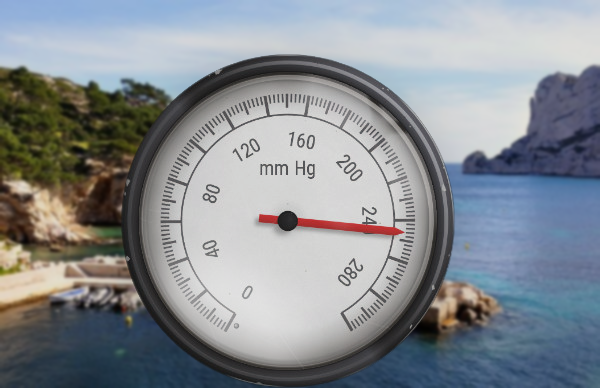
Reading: {"value": 246, "unit": "mmHg"}
